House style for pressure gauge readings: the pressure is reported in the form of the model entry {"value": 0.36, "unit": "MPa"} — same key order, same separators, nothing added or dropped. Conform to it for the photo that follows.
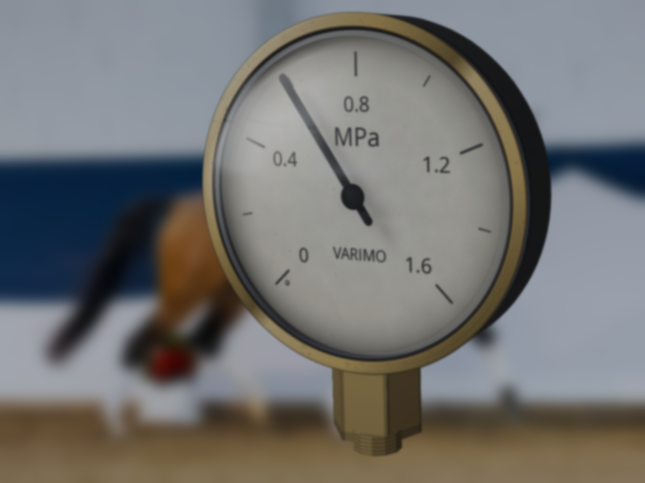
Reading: {"value": 0.6, "unit": "MPa"}
